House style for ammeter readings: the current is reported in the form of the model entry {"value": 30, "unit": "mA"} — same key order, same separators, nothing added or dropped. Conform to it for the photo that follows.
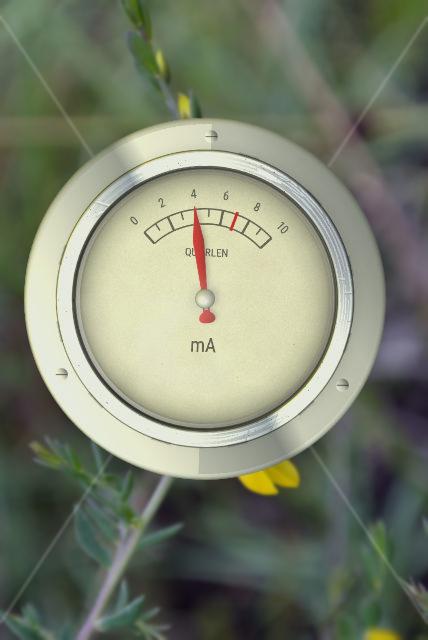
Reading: {"value": 4, "unit": "mA"}
